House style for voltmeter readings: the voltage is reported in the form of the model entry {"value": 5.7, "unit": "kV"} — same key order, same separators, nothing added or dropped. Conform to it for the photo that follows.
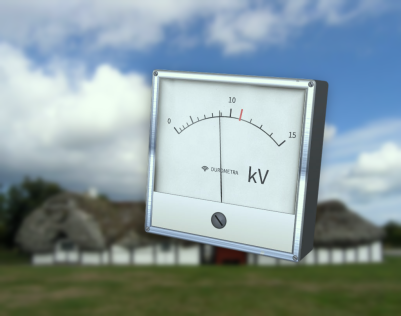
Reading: {"value": 9, "unit": "kV"}
